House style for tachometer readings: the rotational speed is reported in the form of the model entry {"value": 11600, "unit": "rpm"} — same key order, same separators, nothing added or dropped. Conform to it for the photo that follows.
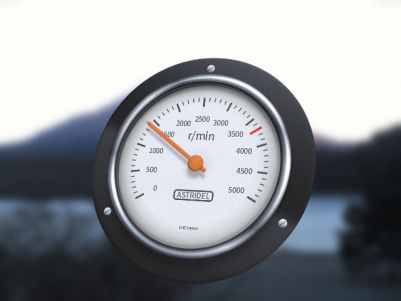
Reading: {"value": 1400, "unit": "rpm"}
